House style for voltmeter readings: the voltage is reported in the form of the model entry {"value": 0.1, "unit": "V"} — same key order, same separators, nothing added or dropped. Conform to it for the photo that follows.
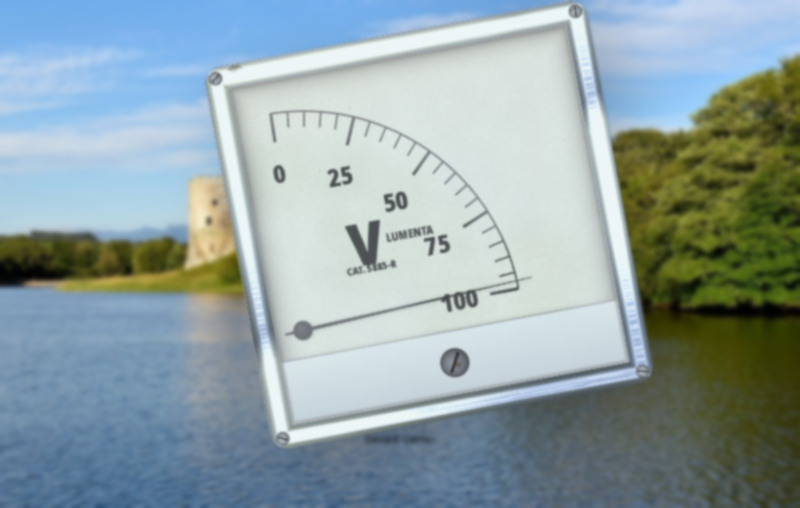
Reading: {"value": 97.5, "unit": "V"}
